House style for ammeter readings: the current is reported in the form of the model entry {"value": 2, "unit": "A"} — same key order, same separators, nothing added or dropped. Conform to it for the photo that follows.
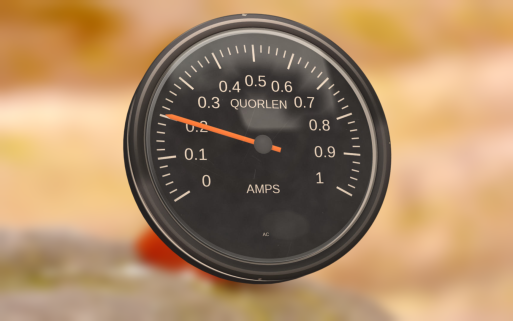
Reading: {"value": 0.2, "unit": "A"}
